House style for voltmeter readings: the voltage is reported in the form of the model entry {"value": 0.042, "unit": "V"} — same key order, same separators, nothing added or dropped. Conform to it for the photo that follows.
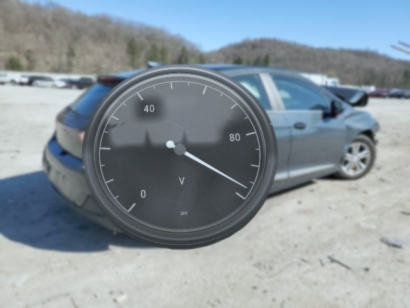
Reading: {"value": 97.5, "unit": "V"}
